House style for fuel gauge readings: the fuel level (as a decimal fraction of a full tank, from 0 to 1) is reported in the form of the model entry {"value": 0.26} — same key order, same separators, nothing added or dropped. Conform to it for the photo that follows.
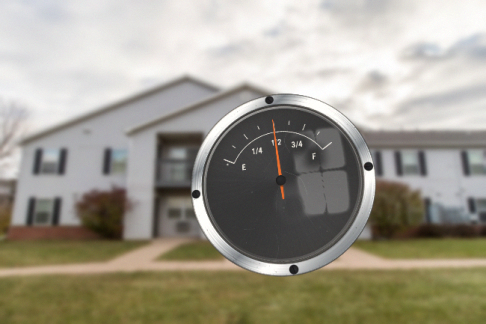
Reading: {"value": 0.5}
